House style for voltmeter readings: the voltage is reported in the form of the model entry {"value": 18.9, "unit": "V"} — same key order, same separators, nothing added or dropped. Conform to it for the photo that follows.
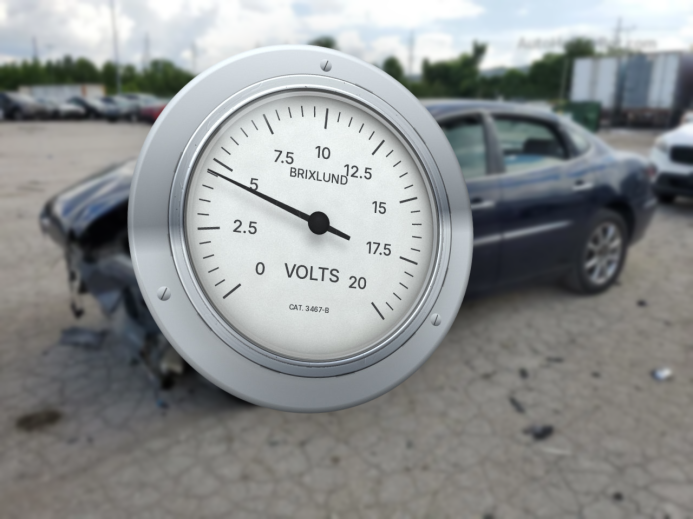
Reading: {"value": 4.5, "unit": "V"}
